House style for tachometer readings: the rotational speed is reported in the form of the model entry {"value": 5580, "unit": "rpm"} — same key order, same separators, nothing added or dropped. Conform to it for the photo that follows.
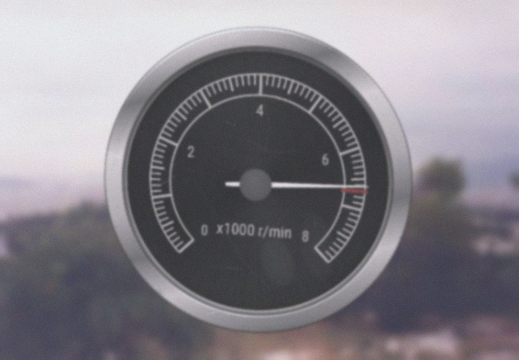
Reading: {"value": 6600, "unit": "rpm"}
